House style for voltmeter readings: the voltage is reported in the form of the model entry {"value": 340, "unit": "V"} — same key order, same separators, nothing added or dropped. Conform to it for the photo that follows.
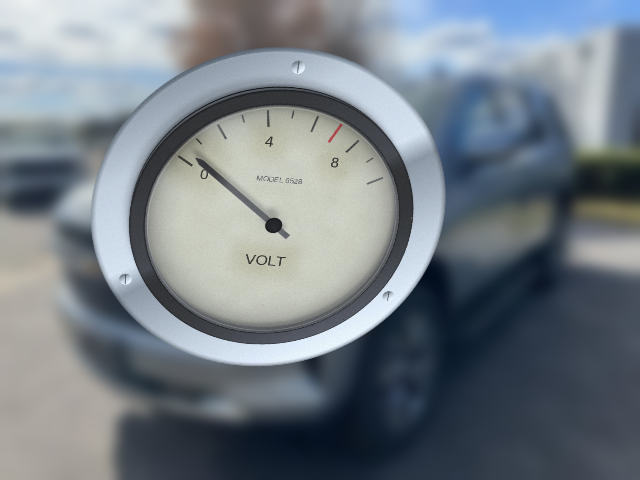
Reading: {"value": 0.5, "unit": "V"}
